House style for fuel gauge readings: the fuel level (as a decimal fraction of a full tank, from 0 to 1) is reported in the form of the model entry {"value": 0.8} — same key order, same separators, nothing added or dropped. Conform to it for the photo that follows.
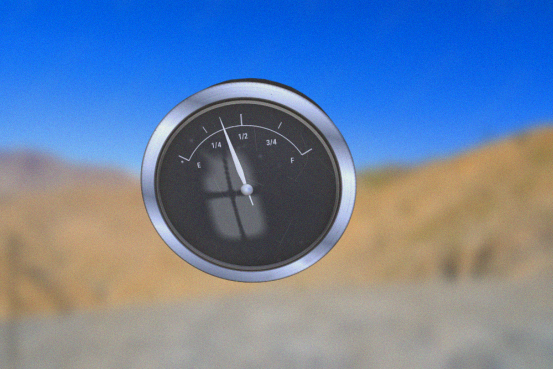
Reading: {"value": 0.375}
